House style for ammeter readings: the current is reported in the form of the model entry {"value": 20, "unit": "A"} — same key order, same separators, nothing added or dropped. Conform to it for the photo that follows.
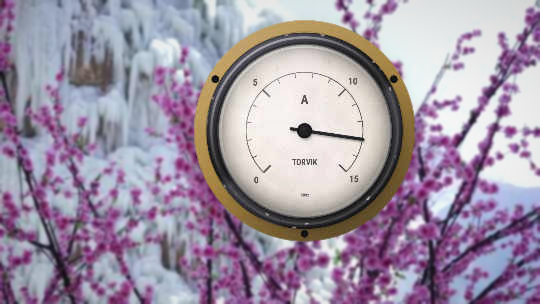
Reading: {"value": 13, "unit": "A"}
